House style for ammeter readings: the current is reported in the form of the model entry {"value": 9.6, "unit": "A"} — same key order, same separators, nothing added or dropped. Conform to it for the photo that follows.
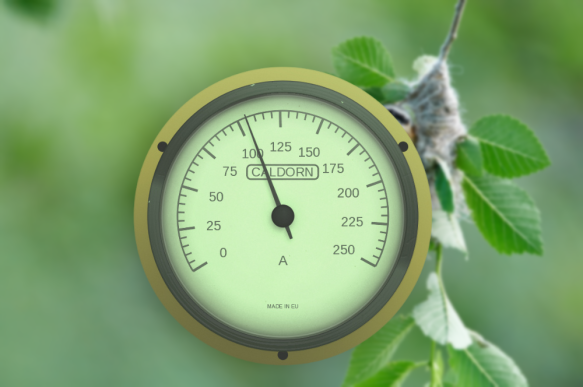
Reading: {"value": 105, "unit": "A"}
